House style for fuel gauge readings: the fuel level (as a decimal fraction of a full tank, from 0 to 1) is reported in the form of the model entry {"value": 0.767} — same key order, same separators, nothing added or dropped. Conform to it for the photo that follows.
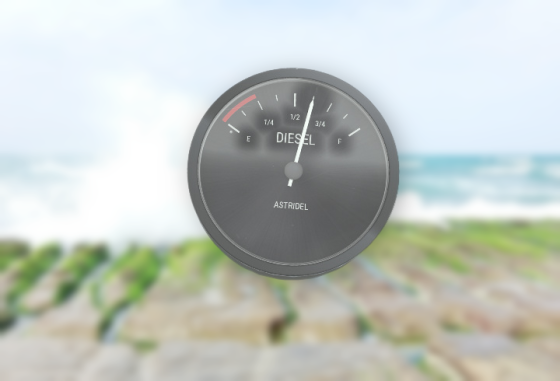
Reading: {"value": 0.625}
